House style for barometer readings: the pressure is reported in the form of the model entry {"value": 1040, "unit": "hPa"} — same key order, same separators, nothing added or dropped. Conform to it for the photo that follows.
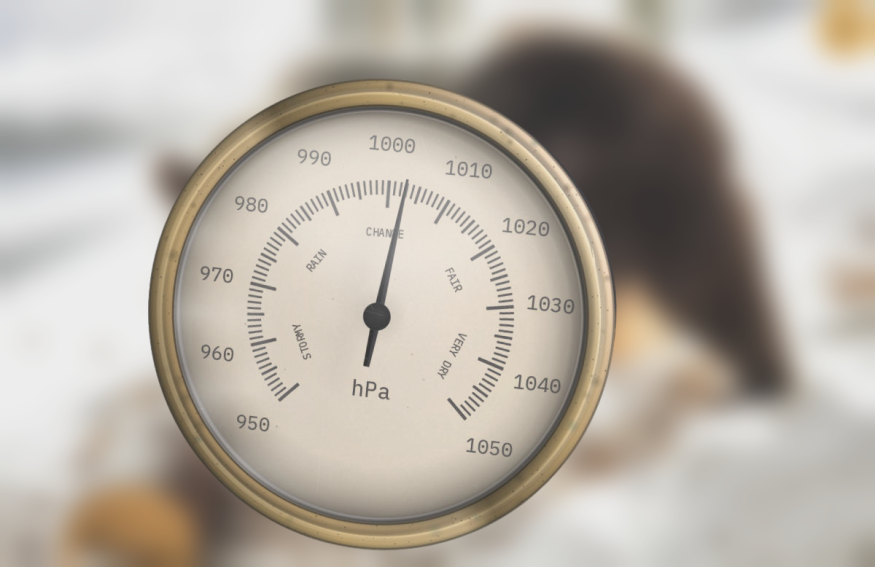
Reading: {"value": 1003, "unit": "hPa"}
